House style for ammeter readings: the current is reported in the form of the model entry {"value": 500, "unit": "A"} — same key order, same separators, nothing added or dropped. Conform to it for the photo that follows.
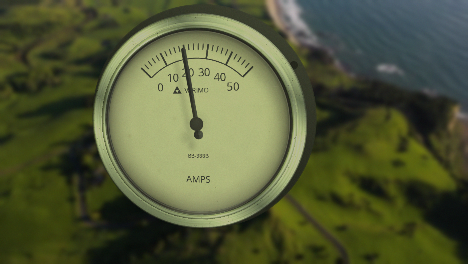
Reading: {"value": 20, "unit": "A"}
